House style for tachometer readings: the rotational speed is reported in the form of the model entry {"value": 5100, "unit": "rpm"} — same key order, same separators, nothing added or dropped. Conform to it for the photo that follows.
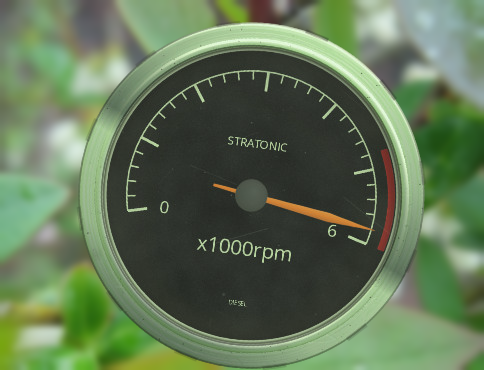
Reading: {"value": 5800, "unit": "rpm"}
